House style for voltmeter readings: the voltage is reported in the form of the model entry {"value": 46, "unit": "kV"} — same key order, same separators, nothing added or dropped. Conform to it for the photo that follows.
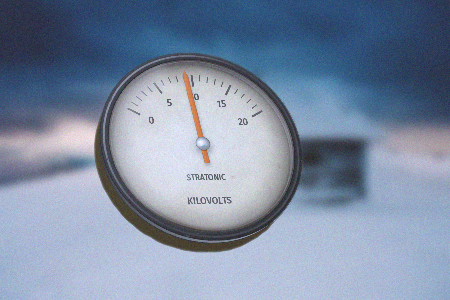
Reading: {"value": 9, "unit": "kV"}
